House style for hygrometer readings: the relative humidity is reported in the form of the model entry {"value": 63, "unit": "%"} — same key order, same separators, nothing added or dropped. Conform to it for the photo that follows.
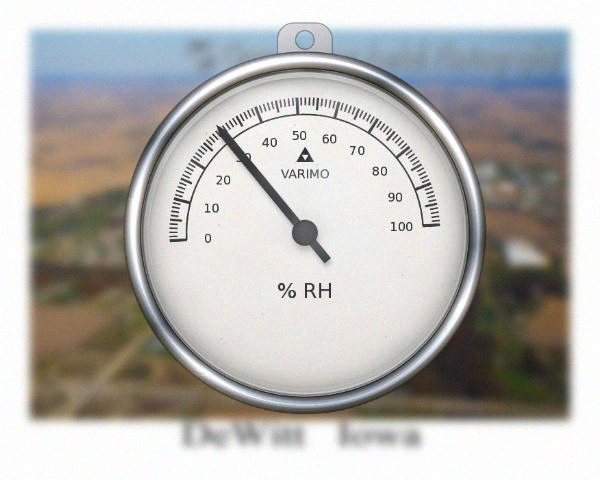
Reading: {"value": 30, "unit": "%"}
